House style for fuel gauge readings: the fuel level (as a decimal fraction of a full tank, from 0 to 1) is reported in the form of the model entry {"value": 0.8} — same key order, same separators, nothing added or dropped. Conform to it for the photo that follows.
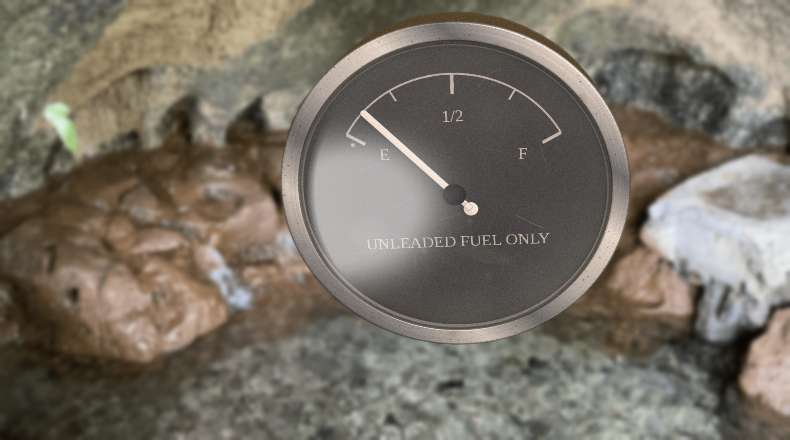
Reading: {"value": 0.125}
